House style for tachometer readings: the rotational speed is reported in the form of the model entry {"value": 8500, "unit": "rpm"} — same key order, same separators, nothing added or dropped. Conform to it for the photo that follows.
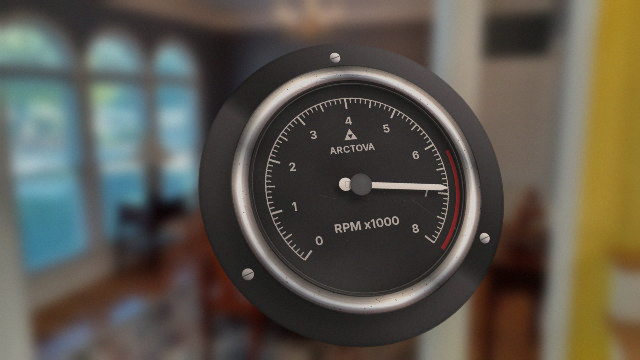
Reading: {"value": 6900, "unit": "rpm"}
